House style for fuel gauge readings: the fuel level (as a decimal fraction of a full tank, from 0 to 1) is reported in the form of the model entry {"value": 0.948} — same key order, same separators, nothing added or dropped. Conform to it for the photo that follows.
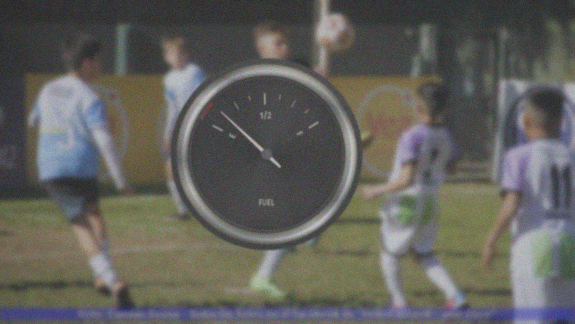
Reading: {"value": 0.125}
